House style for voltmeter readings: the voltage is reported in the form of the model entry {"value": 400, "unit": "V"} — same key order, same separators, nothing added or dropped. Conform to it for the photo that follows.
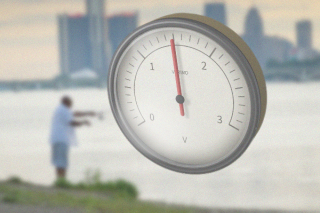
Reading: {"value": 1.5, "unit": "V"}
